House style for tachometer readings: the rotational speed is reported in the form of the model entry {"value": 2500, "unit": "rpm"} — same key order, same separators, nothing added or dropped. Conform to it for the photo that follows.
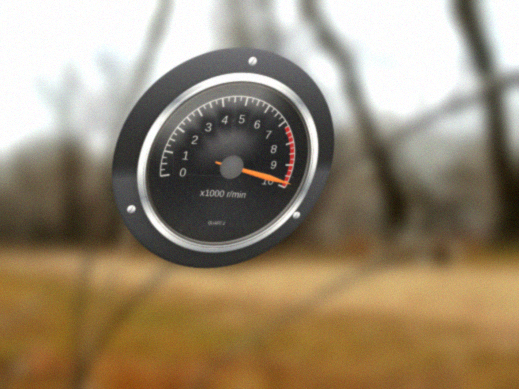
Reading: {"value": 9750, "unit": "rpm"}
